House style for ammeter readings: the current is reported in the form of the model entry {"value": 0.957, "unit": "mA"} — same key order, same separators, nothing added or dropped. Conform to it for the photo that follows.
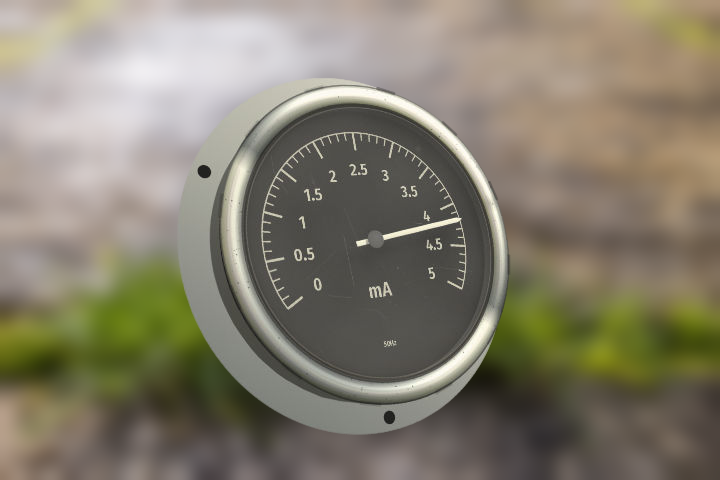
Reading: {"value": 4.2, "unit": "mA"}
